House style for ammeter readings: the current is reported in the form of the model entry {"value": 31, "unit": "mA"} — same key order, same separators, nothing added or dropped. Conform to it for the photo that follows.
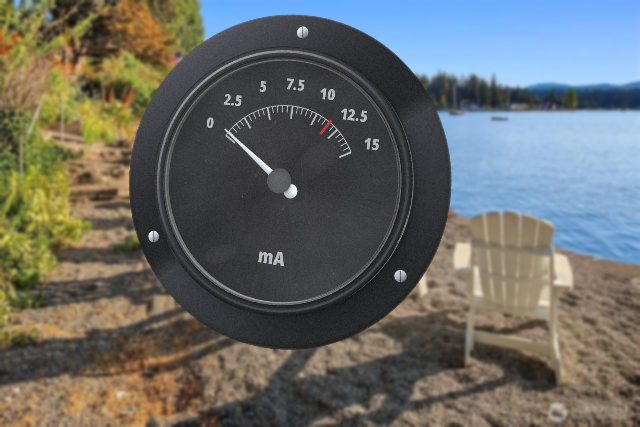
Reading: {"value": 0.5, "unit": "mA"}
